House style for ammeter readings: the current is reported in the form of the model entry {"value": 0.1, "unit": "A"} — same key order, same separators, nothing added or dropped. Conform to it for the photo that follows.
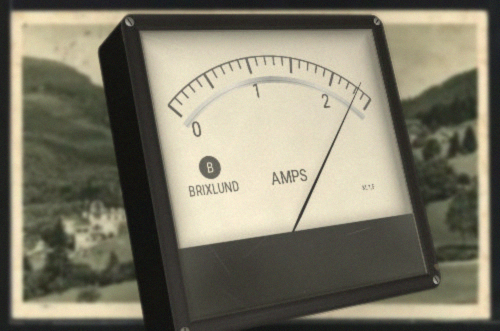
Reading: {"value": 2.3, "unit": "A"}
